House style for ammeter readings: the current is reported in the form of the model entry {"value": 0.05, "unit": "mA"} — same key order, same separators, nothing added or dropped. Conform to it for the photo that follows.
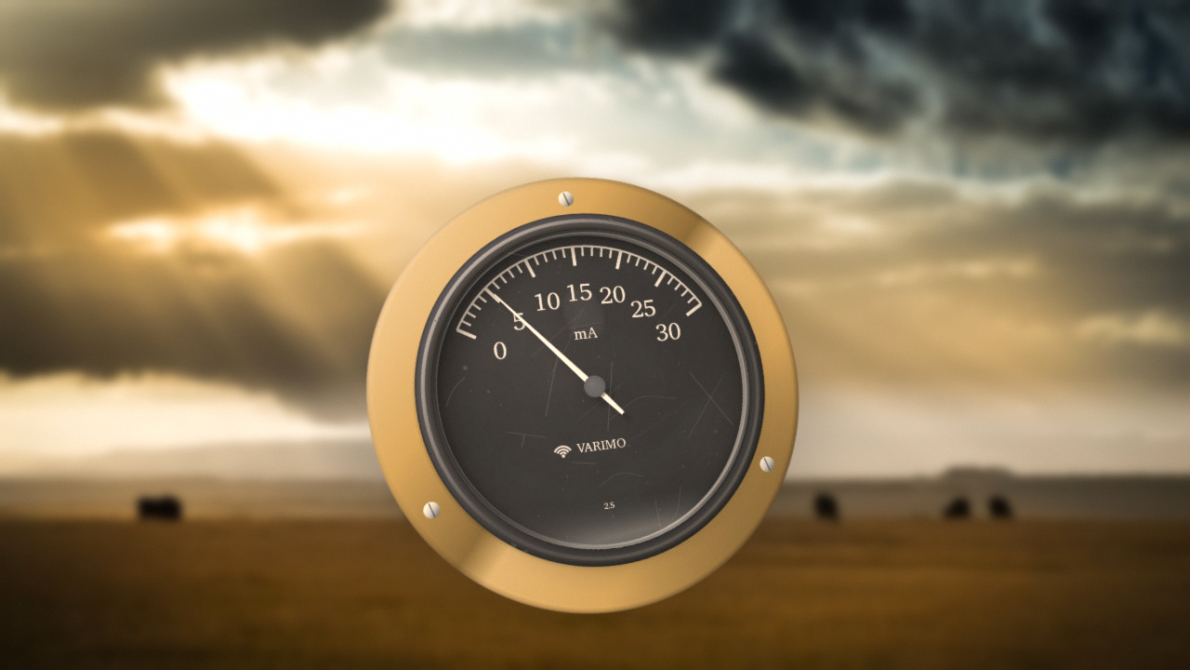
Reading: {"value": 5, "unit": "mA"}
